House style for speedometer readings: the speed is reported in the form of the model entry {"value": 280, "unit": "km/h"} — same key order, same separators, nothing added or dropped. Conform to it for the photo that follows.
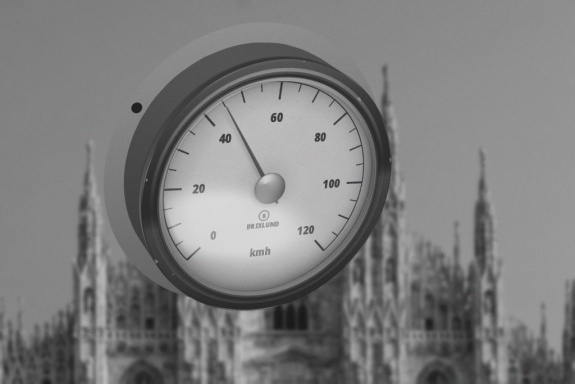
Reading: {"value": 45, "unit": "km/h"}
